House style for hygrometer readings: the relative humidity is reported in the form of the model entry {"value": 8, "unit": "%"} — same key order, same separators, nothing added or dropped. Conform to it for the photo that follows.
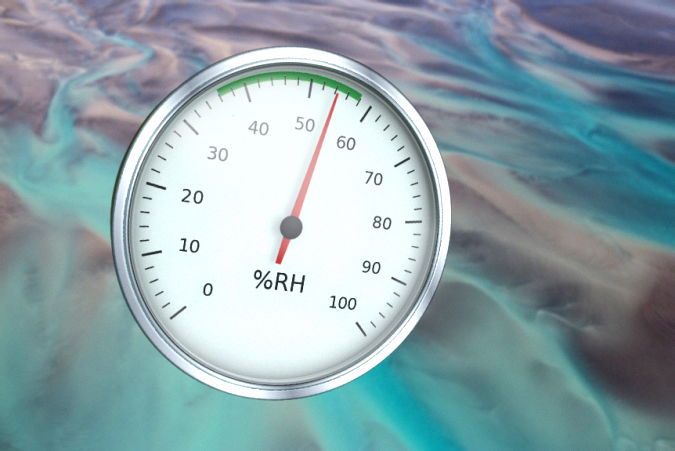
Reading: {"value": 54, "unit": "%"}
